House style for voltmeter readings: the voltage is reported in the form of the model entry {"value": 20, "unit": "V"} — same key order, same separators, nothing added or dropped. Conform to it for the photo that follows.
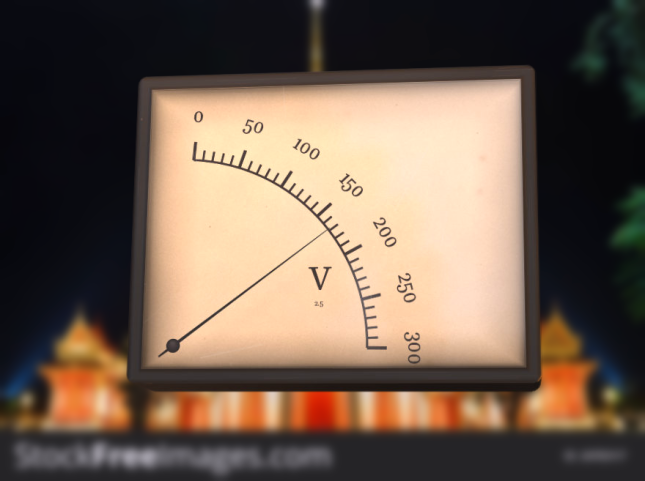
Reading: {"value": 170, "unit": "V"}
